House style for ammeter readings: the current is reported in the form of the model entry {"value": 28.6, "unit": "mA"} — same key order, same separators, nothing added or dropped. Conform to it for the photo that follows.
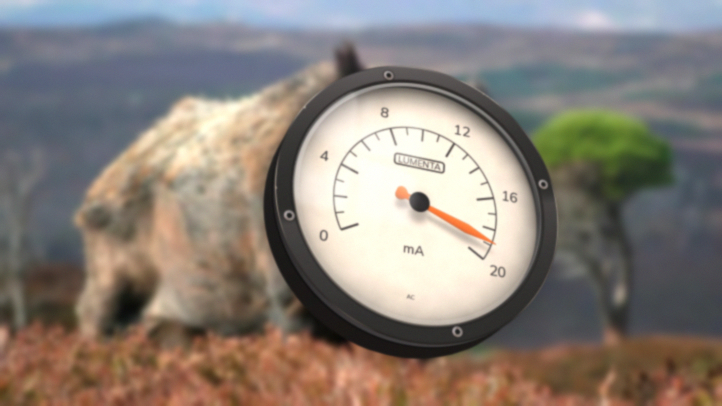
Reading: {"value": 19, "unit": "mA"}
